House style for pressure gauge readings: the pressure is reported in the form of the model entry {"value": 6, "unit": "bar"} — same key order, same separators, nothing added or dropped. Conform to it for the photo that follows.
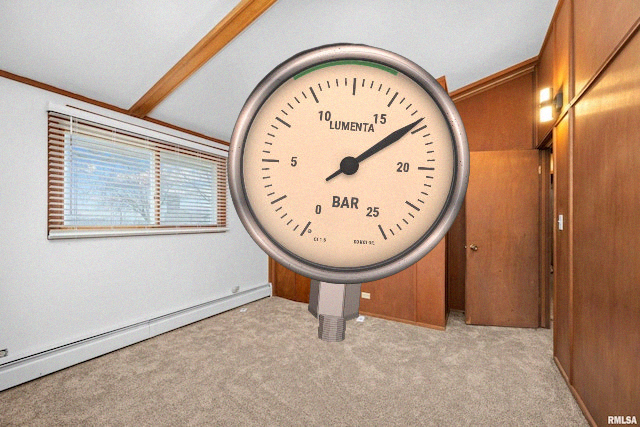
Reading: {"value": 17, "unit": "bar"}
